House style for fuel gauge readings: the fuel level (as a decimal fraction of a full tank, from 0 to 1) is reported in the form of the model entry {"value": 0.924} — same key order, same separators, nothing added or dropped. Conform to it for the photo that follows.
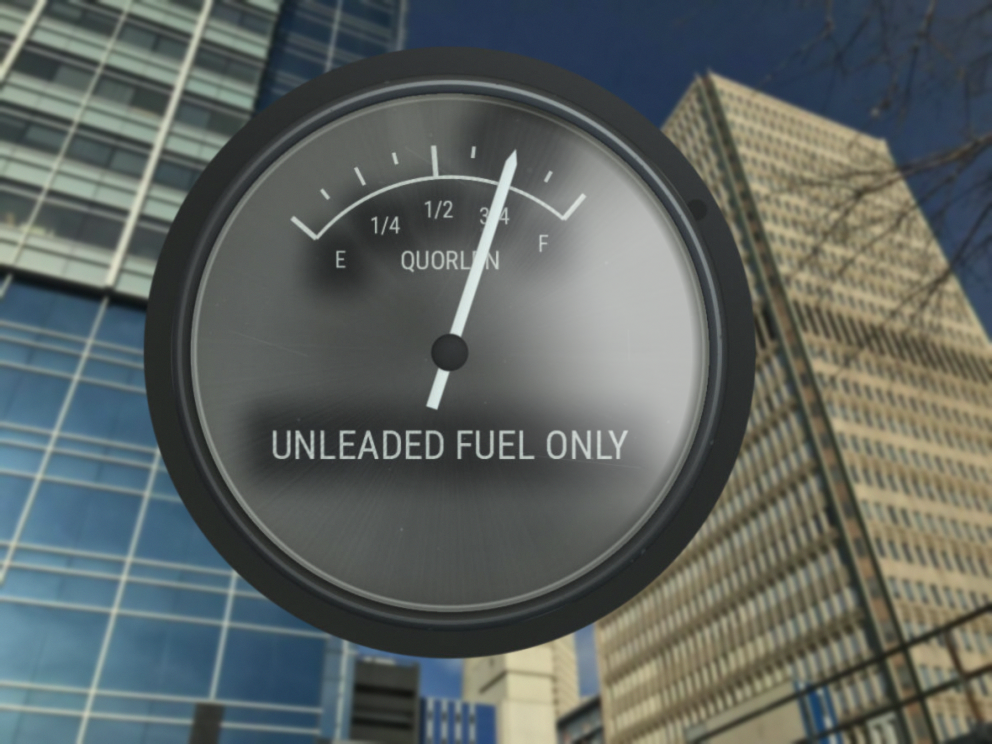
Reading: {"value": 0.75}
